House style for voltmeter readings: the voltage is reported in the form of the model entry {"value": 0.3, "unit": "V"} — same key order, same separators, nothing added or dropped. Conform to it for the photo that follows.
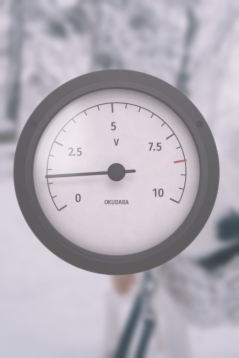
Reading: {"value": 1.25, "unit": "V"}
